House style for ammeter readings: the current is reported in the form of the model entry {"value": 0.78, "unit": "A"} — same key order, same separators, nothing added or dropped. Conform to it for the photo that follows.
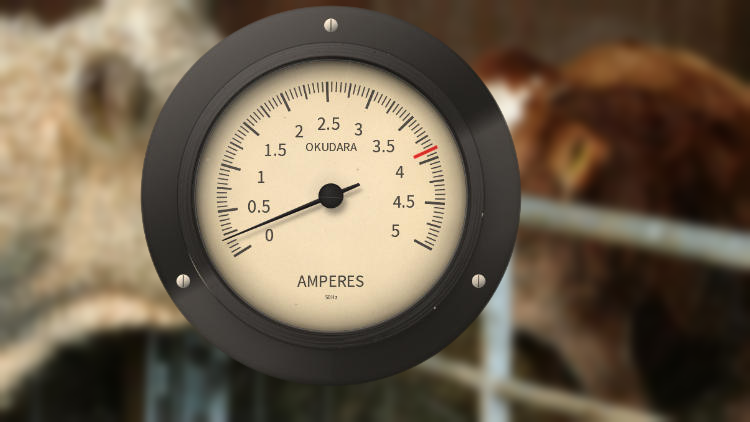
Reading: {"value": 0.2, "unit": "A"}
